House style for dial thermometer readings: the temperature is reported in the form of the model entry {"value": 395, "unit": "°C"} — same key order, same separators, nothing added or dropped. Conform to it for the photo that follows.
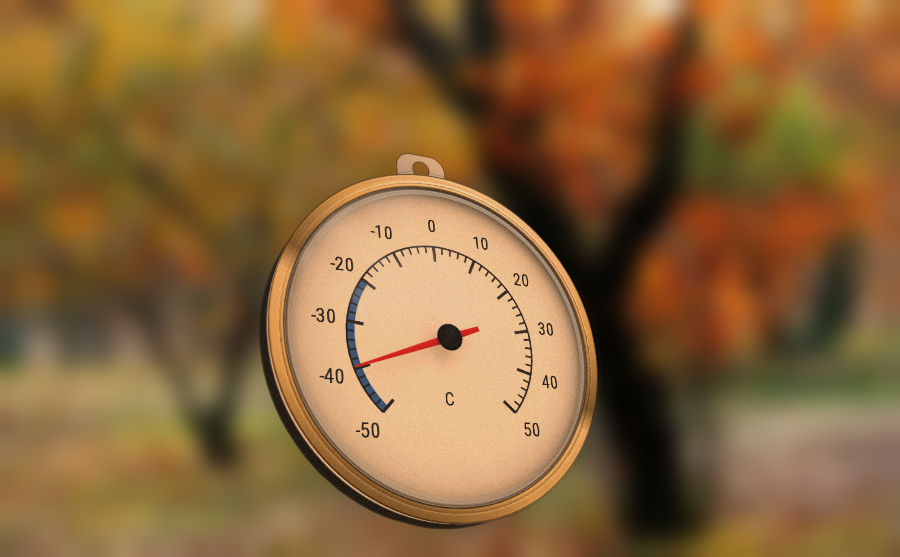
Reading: {"value": -40, "unit": "°C"}
